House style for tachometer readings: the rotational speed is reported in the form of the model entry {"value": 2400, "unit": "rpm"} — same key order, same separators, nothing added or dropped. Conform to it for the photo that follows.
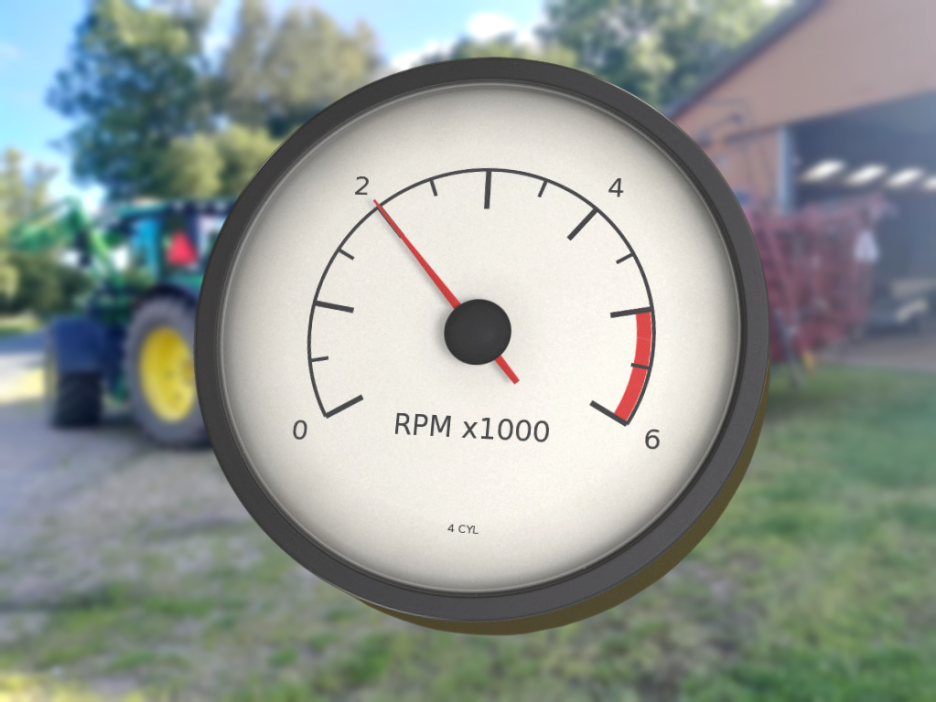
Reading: {"value": 2000, "unit": "rpm"}
